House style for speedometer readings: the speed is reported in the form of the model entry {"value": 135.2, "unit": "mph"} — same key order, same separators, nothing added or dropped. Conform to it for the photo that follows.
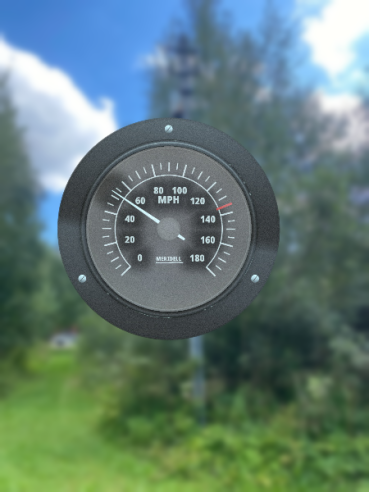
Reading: {"value": 52.5, "unit": "mph"}
